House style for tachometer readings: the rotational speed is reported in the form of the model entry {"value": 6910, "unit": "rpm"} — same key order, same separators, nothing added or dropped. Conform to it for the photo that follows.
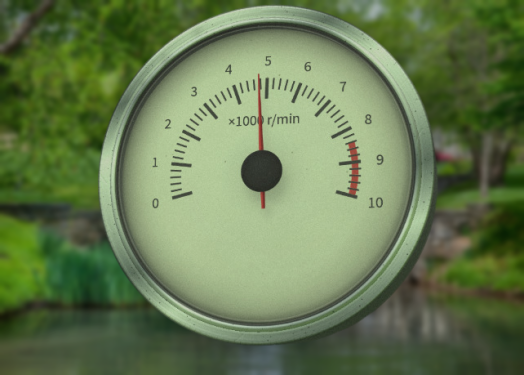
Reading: {"value": 4800, "unit": "rpm"}
